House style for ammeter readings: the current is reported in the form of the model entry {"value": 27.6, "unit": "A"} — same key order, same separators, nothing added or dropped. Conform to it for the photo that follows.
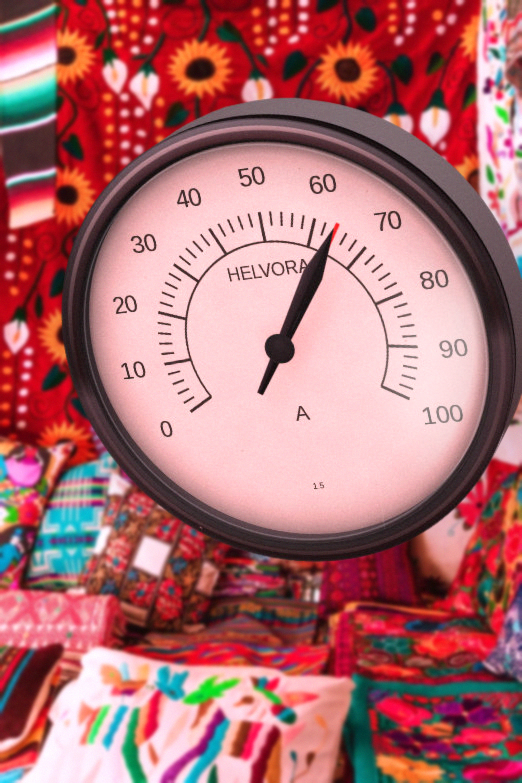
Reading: {"value": 64, "unit": "A"}
